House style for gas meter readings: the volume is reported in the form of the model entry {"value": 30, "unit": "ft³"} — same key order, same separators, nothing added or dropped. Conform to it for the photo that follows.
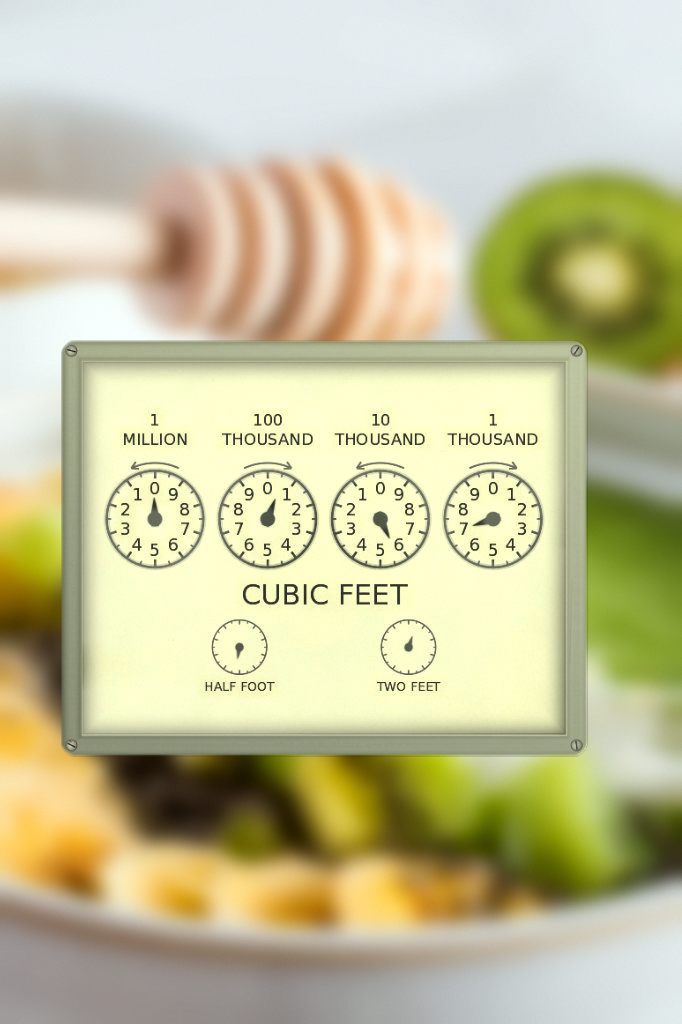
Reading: {"value": 5700, "unit": "ft³"}
